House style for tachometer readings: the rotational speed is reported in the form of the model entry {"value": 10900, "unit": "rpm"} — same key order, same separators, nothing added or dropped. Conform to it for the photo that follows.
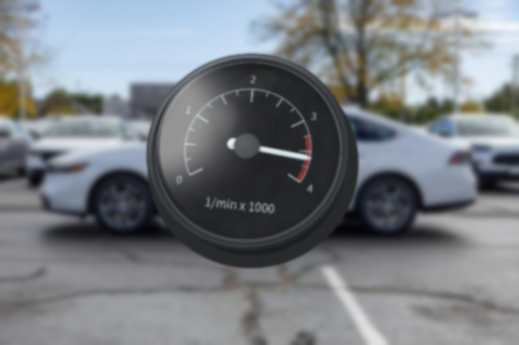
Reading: {"value": 3625, "unit": "rpm"}
